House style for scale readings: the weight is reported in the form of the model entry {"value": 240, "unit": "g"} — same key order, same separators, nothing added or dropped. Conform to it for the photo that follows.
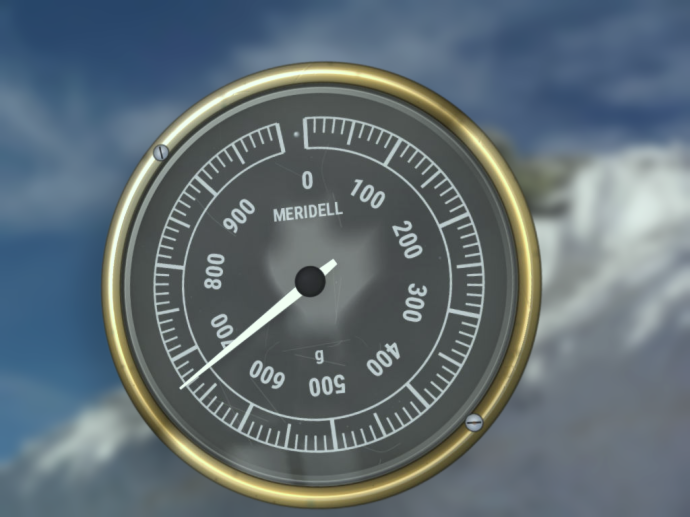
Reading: {"value": 670, "unit": "g"}
